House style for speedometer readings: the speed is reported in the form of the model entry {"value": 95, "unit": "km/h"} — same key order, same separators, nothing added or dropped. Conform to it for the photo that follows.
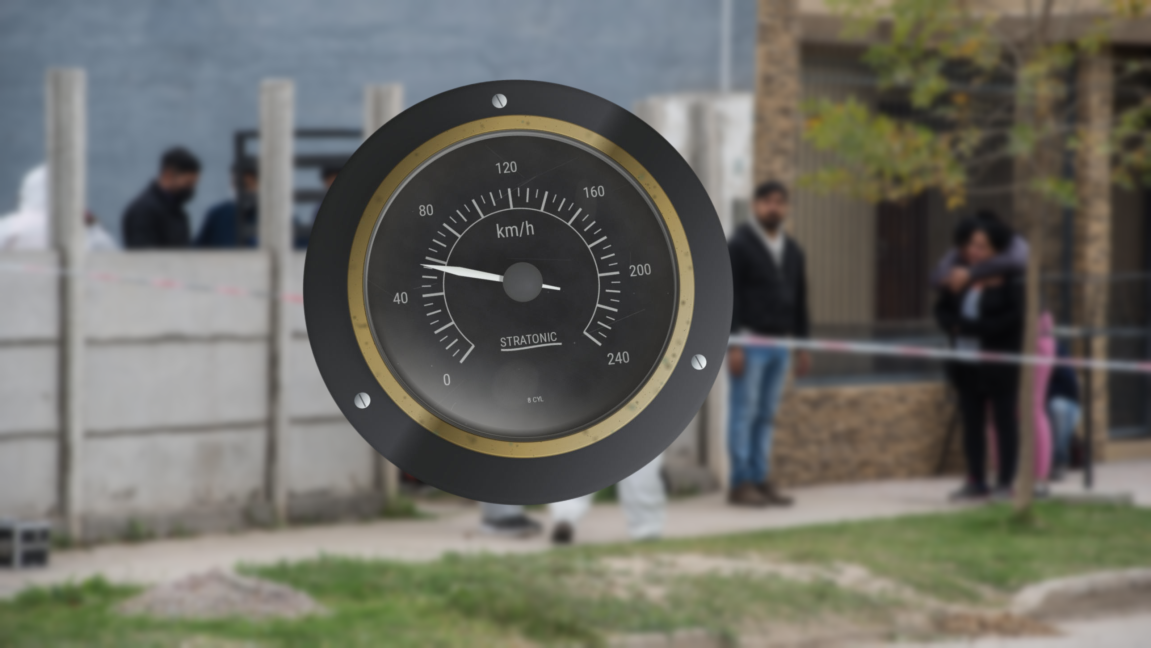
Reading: {"value": 55, "unit": "km/h"}
